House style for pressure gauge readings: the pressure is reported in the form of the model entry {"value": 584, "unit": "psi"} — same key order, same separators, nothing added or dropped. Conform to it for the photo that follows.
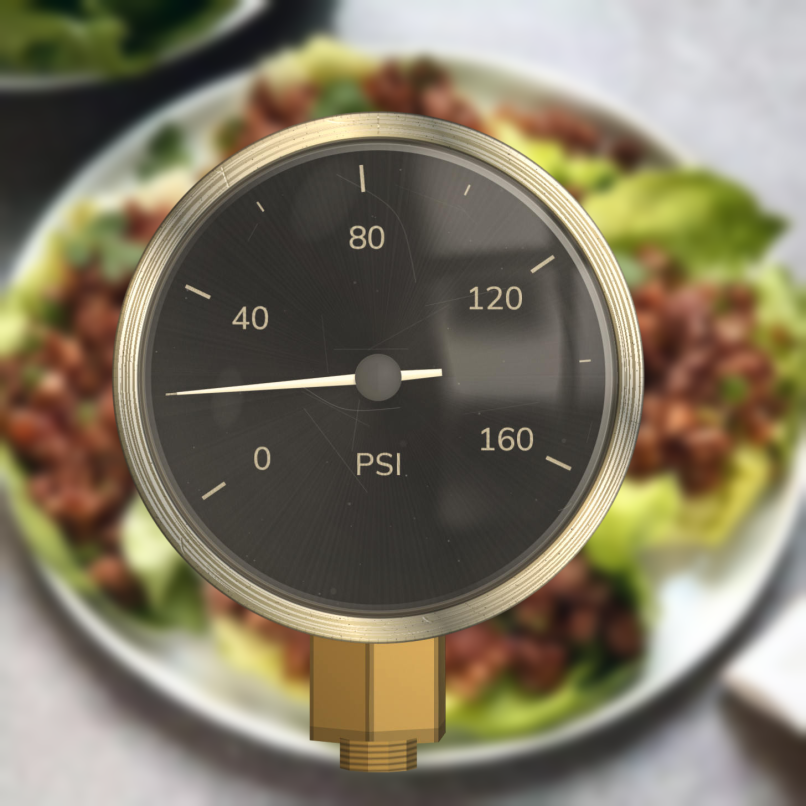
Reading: {"value": 20, "unit": "psi"}
